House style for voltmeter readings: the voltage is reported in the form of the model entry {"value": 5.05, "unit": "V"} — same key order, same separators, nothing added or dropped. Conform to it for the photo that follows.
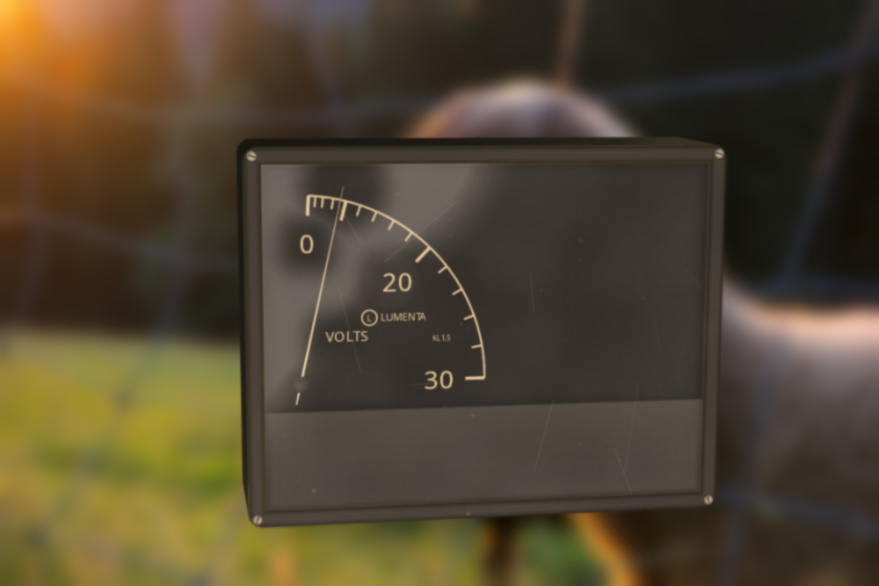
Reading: {"value": 9, "unit": "V"}
